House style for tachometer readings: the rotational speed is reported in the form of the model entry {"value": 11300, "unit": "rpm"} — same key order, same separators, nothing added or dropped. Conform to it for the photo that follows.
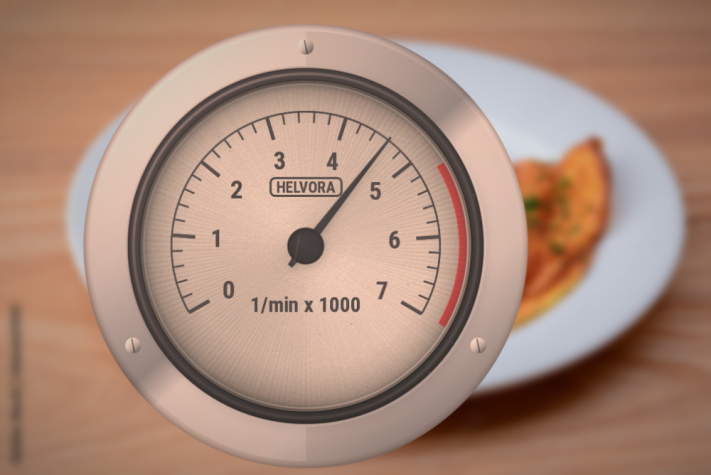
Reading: {"value": 4600, "unit": "rpm"}
